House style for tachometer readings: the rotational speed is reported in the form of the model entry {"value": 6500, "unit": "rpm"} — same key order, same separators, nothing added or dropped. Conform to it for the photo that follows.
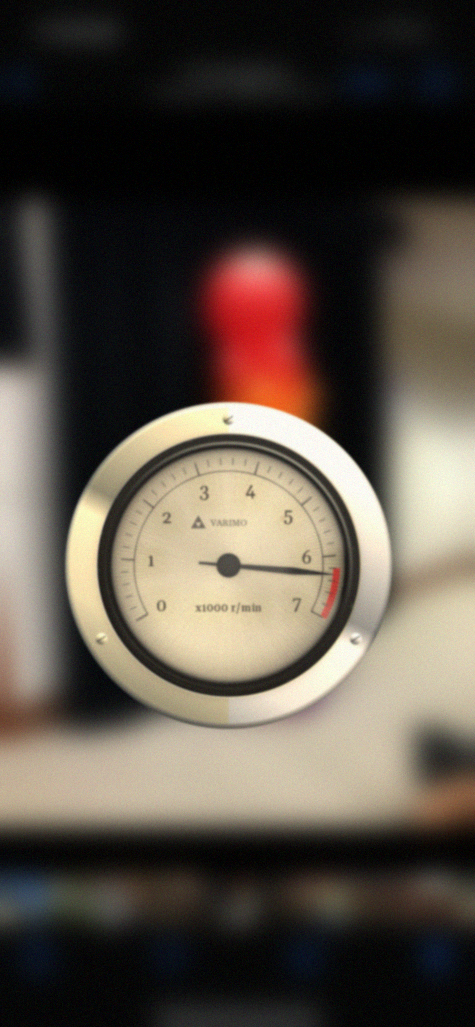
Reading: {"value": 6300, "unit": "rpm"}
